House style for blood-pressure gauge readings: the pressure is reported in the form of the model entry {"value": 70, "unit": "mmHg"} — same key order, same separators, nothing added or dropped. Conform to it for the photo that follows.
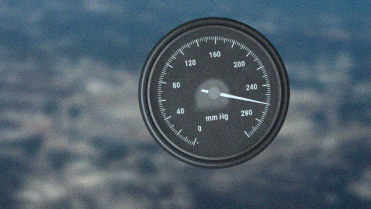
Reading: {"value": 260, "unit": "mmHg"}
